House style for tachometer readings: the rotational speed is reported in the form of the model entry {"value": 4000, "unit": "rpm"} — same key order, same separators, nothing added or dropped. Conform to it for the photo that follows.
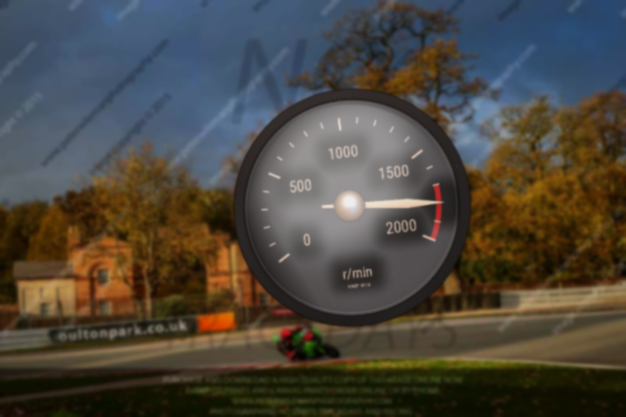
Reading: {"value": 1800, "unit": "rpm"}
